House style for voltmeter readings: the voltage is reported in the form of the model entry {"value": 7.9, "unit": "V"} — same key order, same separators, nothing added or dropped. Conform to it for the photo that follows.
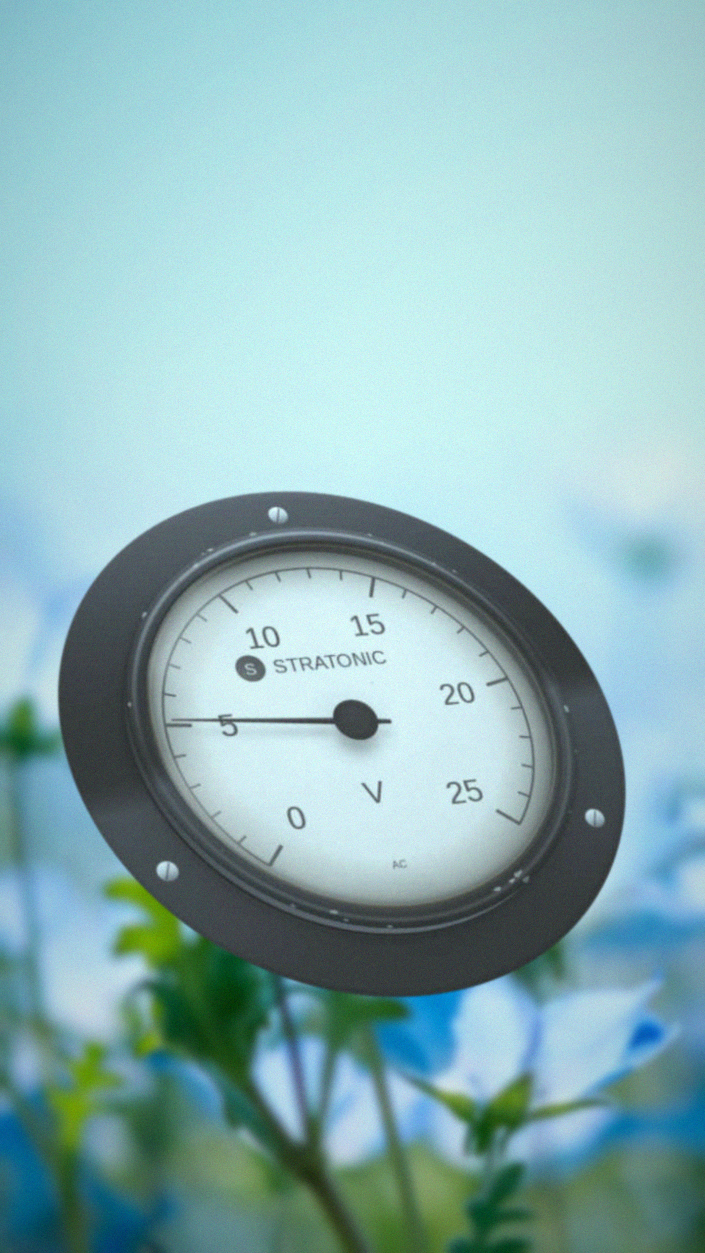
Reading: {"value": 5, "unit": "V"}
